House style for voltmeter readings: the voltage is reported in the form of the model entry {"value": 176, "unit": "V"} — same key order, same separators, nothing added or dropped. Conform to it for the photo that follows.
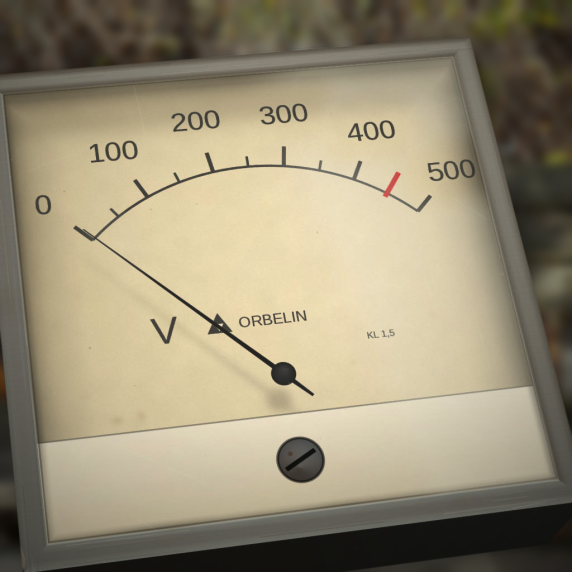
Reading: {"value": 0, "unit": "V"}
